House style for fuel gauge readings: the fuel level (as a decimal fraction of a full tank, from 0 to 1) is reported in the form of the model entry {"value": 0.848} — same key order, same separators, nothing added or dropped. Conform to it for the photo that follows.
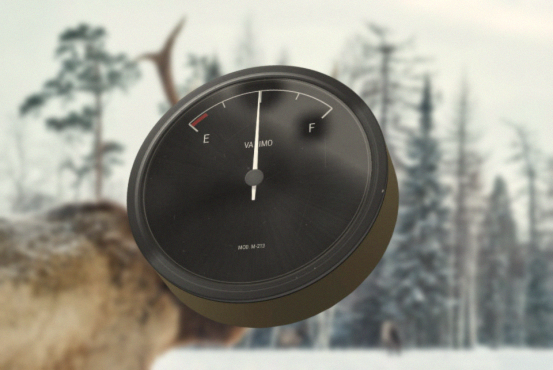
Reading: {"value": 0.5}
